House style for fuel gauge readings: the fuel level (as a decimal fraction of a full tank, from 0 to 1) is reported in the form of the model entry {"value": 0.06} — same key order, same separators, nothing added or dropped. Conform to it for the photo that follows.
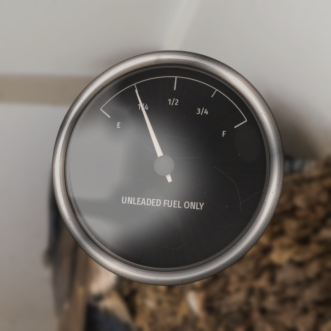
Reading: {"value": 0.25}
